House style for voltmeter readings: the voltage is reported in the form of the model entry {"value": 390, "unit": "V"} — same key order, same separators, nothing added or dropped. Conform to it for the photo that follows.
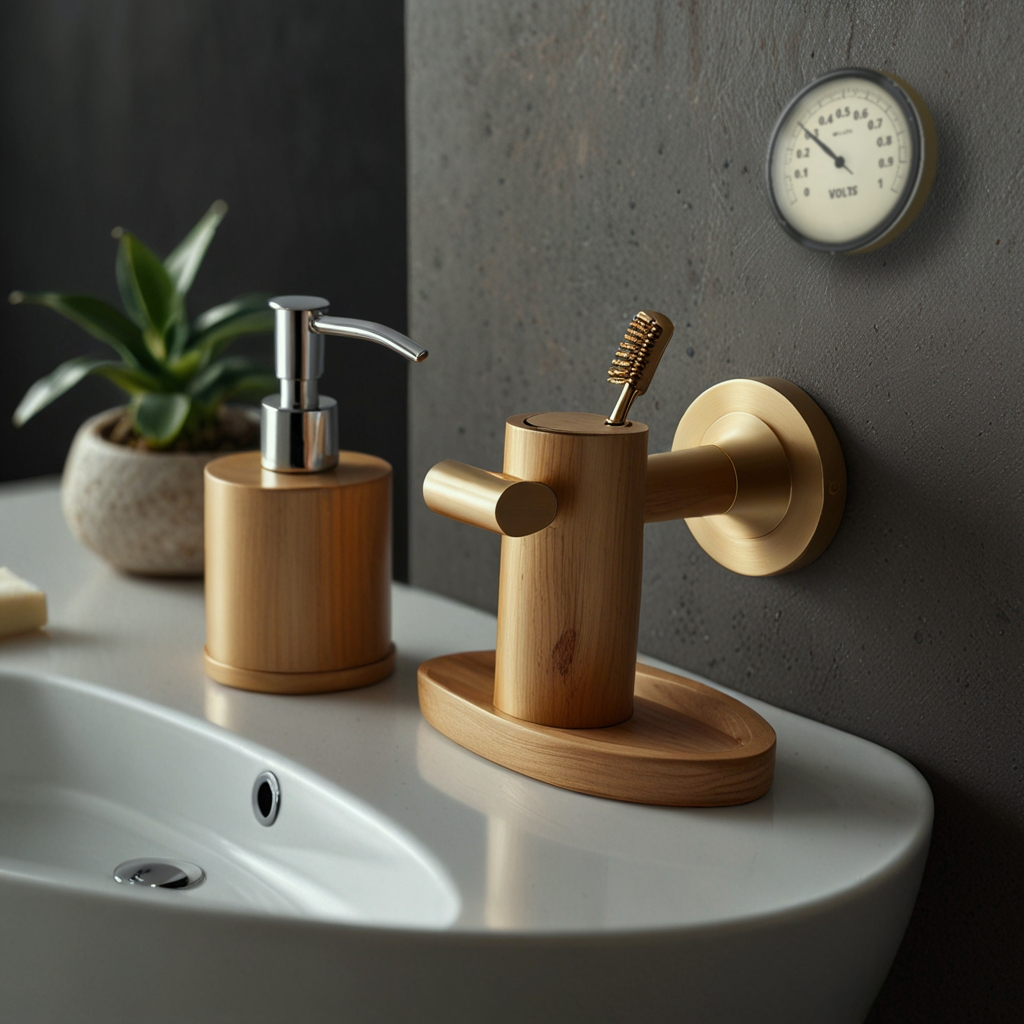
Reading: {"value": 0.3, "unit": "V"}
